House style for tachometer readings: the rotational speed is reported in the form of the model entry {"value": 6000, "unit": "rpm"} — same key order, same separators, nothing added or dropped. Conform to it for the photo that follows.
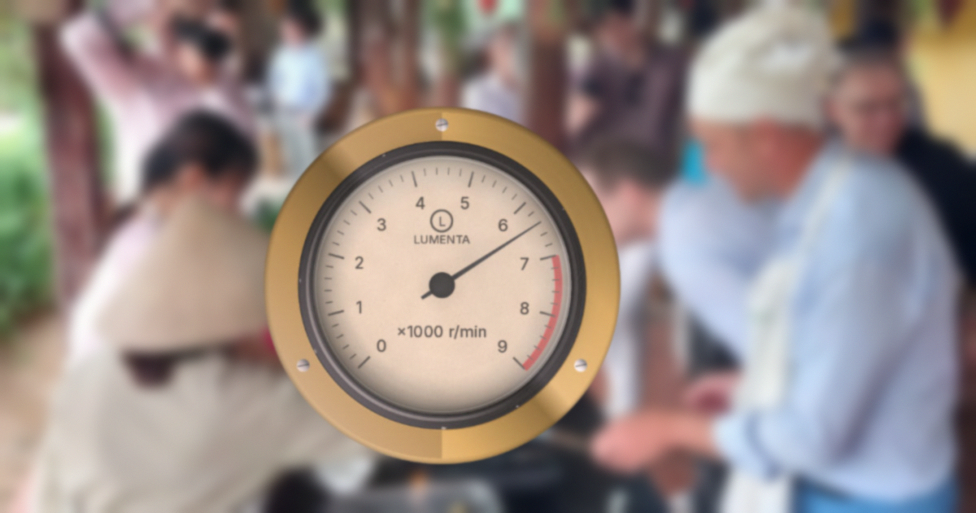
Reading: {"value": 6400, "unit": "rpm"}
